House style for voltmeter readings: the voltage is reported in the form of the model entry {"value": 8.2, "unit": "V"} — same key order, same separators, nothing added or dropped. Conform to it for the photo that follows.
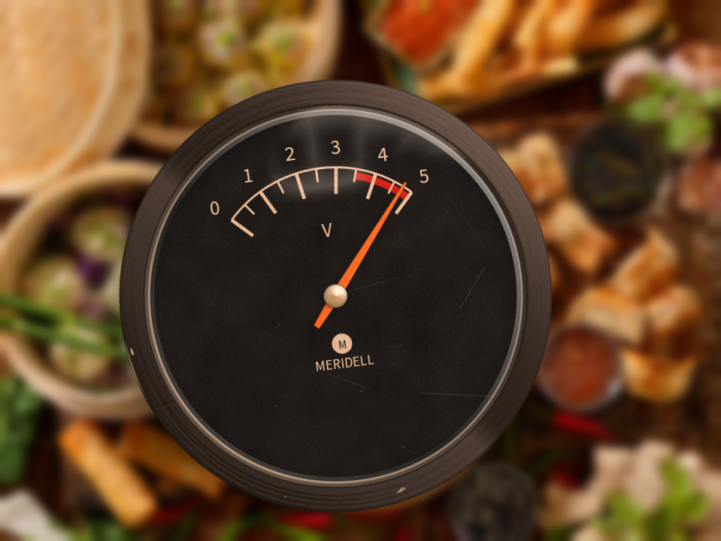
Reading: {"value": 4.75, "unit": "V"}
